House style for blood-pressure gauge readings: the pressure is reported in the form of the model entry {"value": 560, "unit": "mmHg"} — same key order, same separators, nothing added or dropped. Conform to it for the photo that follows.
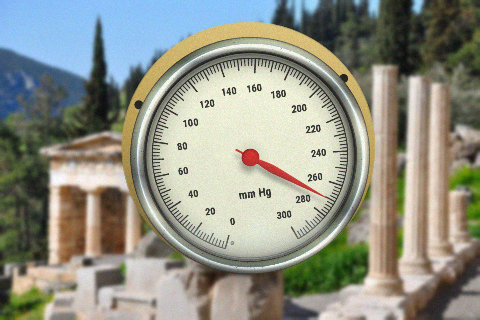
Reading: {"value": 270, "unit": "mmHg"}
